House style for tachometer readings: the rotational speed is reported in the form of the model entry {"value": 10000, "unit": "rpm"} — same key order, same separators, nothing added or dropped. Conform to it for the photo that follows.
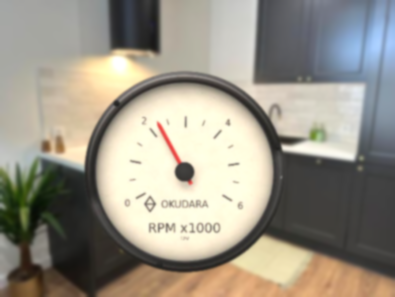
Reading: {"value": 2250, "unit": "rpm"}
